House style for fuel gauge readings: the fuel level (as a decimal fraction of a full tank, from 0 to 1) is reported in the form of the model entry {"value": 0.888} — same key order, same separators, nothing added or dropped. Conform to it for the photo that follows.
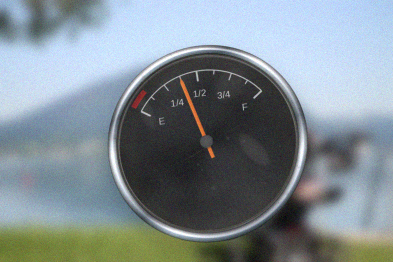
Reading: {"value": 0.375}
